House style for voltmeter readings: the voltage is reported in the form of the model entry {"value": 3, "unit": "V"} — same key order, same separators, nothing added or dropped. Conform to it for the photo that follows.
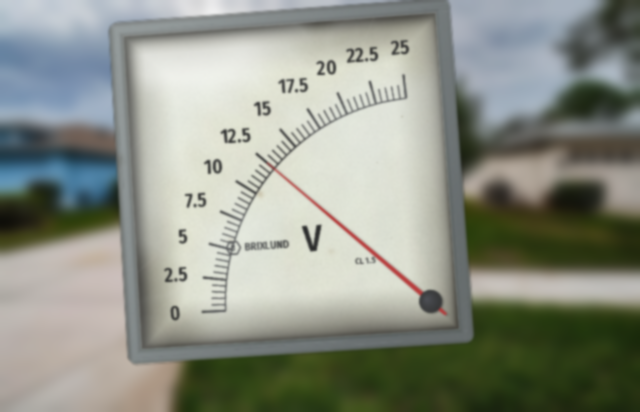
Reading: {"value": 12.5, "unit": "V"}
